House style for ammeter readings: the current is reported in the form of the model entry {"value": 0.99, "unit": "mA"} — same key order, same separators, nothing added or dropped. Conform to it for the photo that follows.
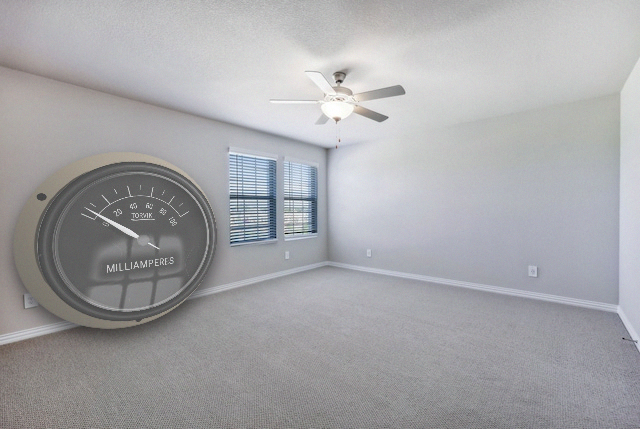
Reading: {"value": 5, "unit": "mA"}
